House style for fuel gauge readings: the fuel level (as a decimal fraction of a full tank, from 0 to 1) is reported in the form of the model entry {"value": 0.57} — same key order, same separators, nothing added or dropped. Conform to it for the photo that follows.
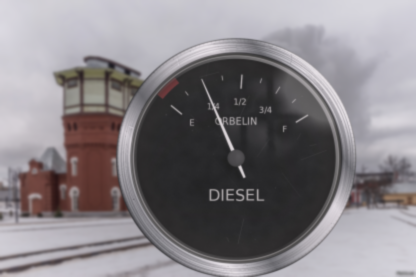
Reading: {"value": 0.25}
